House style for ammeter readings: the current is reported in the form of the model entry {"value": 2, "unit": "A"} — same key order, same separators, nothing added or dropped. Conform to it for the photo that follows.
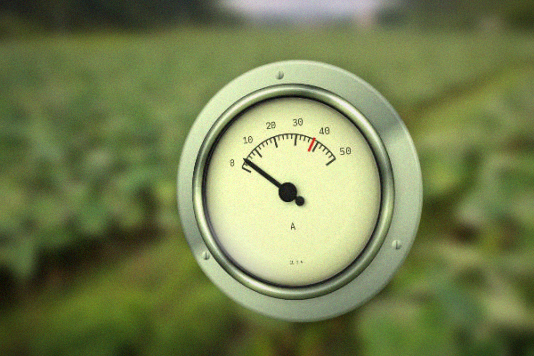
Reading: {"value": 4, "unit": "A"}
